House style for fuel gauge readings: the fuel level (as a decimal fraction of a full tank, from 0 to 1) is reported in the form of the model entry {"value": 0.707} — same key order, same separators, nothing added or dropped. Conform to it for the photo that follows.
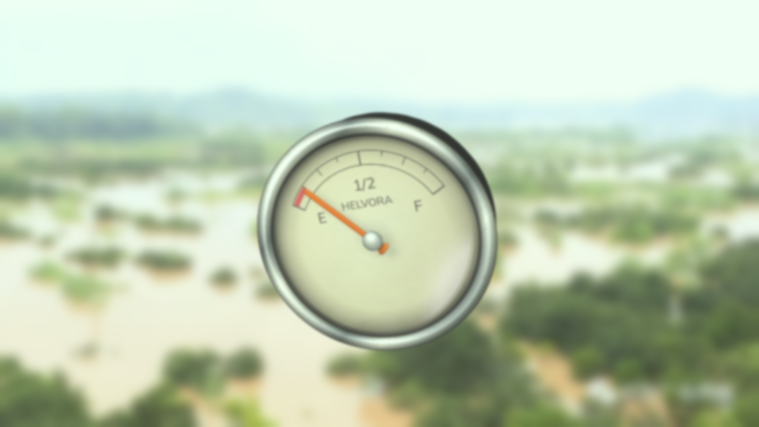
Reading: {"value": 0.125}
